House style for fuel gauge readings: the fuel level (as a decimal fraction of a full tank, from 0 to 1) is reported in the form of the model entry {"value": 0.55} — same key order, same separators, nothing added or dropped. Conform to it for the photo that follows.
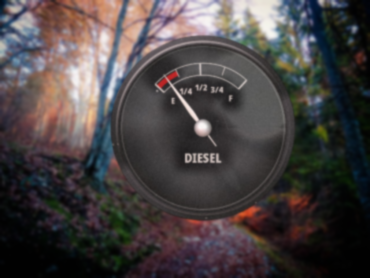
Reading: {"value": 0.125}
